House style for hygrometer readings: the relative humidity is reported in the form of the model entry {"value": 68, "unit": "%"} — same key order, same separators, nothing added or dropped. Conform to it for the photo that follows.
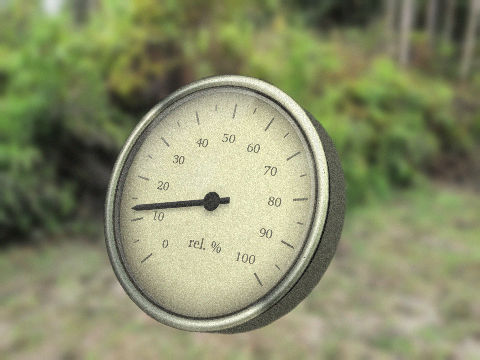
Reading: {"value": 12.5, "unit": "%"}
